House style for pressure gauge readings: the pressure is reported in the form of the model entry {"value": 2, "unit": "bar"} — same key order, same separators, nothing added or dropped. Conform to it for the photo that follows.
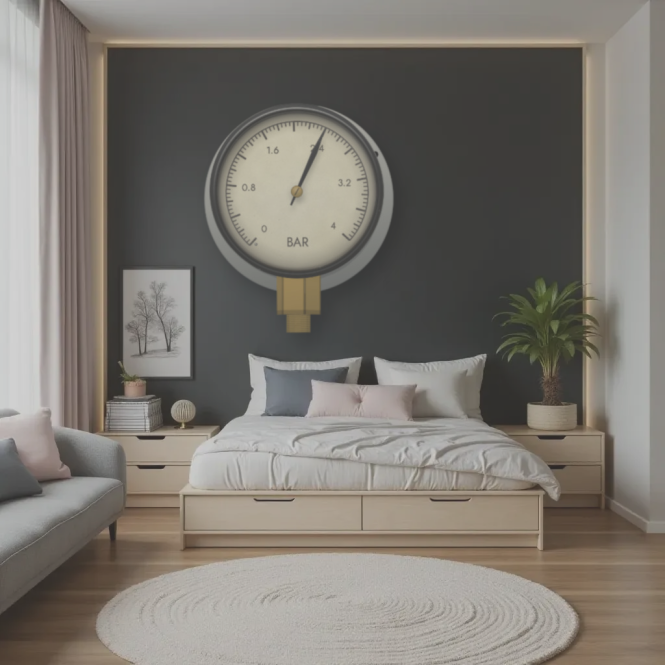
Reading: {"value": 2.4, "unit": "bar"}
